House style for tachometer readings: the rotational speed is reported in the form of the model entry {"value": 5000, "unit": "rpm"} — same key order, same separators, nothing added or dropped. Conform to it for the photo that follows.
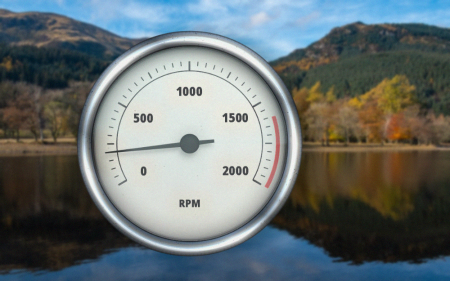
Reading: {"value": 200, "unit": "rpm"}
